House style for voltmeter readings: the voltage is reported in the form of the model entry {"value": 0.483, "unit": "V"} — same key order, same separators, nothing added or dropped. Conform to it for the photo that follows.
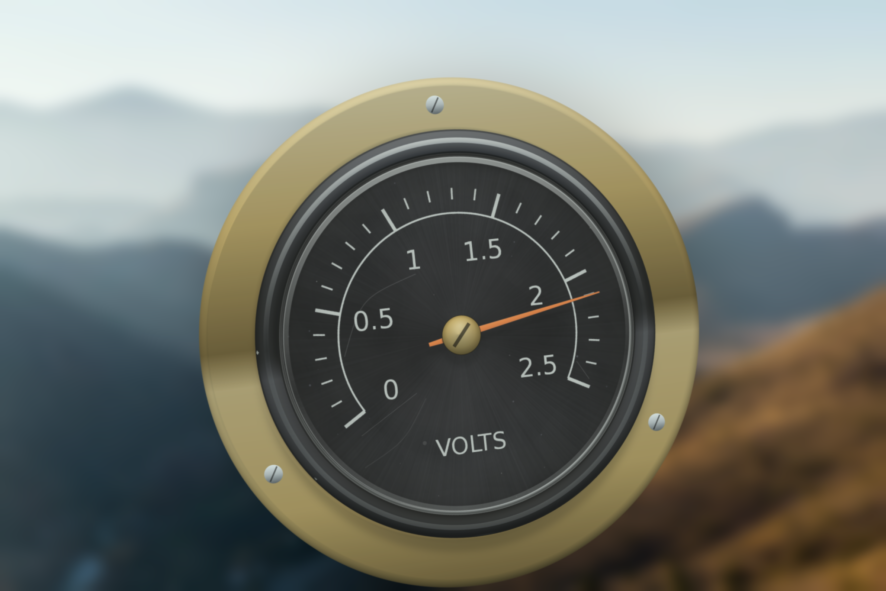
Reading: {"value": 2.1, "unit": "V"}
